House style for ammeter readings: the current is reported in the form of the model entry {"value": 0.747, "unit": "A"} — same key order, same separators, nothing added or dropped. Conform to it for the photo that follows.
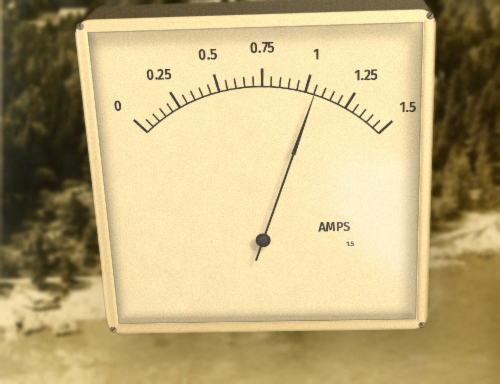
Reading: {"value": 1.05, "unit": "A"}
